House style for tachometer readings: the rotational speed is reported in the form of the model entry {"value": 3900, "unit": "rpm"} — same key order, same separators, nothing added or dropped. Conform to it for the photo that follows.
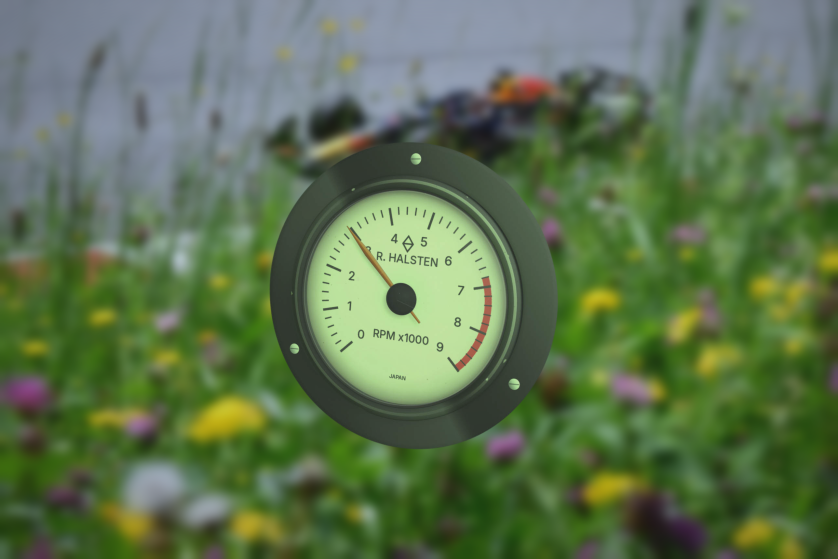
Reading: {"value": 3000, "unit": "rpm"}
